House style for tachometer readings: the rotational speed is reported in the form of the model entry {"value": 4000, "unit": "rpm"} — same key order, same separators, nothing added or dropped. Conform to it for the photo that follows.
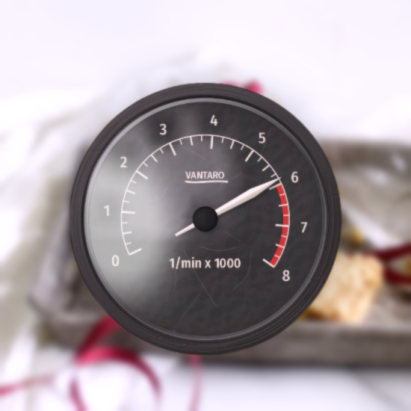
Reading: {"value": 5875, "unit": "rpm"}
